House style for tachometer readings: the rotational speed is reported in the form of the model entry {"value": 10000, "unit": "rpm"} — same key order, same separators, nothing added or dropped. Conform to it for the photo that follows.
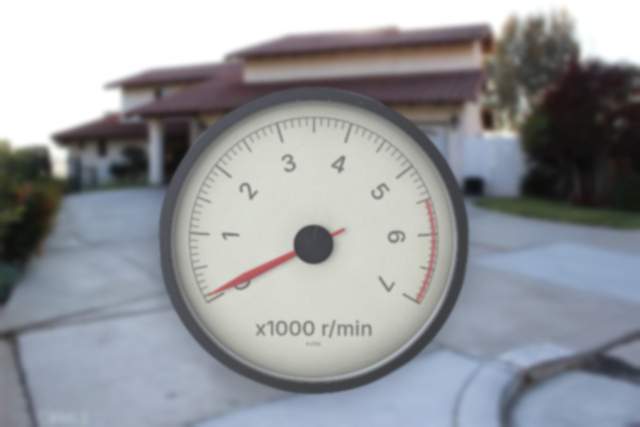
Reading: {"value": 100, "unit": "rpm"}
